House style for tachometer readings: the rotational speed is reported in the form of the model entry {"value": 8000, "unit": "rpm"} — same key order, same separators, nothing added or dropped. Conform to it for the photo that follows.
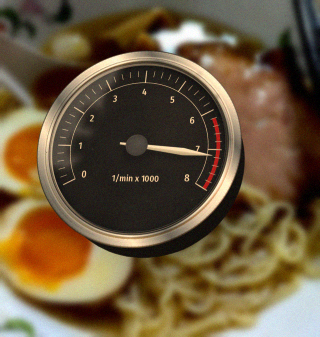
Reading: {"value": 7200, "unit": "rpm"}
